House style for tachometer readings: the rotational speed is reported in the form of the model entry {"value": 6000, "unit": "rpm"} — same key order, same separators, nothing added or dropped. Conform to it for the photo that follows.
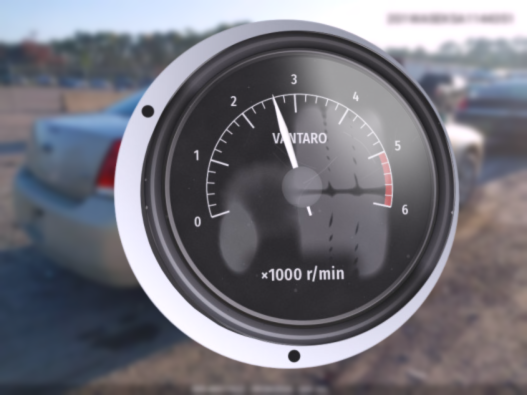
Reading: {"value": 2600, "unit": "rpm"}
